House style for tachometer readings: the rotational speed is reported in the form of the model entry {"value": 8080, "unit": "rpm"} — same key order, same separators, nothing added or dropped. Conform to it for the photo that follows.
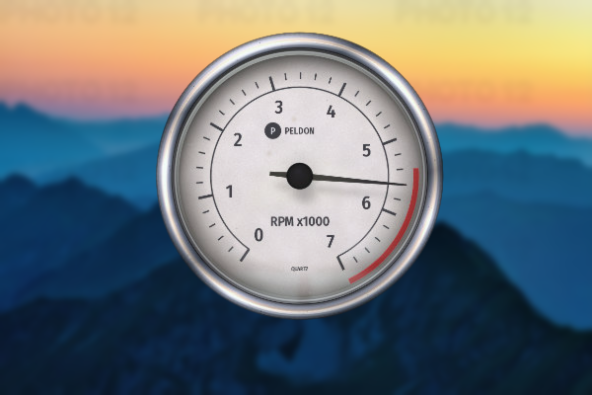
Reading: {"value": 5600, "unit": "rpm"}
